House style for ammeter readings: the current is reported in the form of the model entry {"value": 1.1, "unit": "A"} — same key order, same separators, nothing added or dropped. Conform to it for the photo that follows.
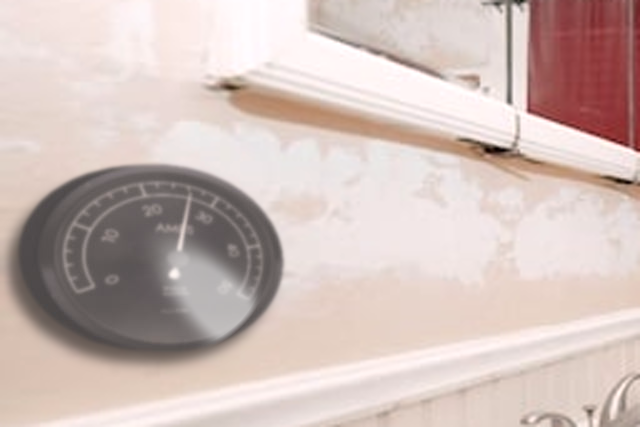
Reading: {"value": 26, "unit": "A"}
